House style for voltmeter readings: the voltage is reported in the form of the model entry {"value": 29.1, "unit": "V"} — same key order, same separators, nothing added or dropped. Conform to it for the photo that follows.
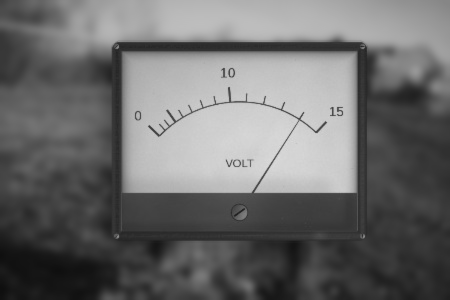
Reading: {"value": 14, "unit": "V"}
